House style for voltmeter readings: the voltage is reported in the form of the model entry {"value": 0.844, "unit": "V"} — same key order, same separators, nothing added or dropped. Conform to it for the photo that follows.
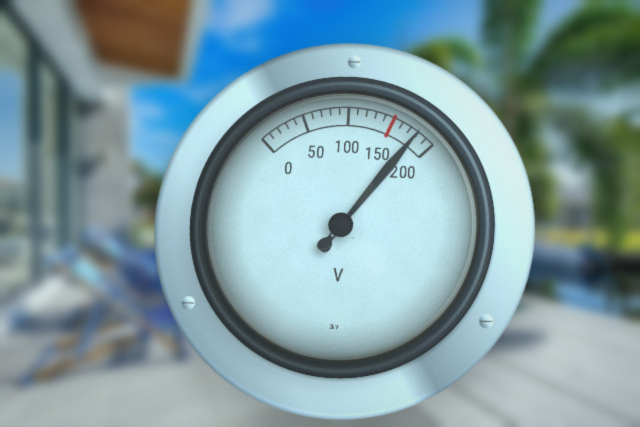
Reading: {"value": 180, "unit": "V"}
